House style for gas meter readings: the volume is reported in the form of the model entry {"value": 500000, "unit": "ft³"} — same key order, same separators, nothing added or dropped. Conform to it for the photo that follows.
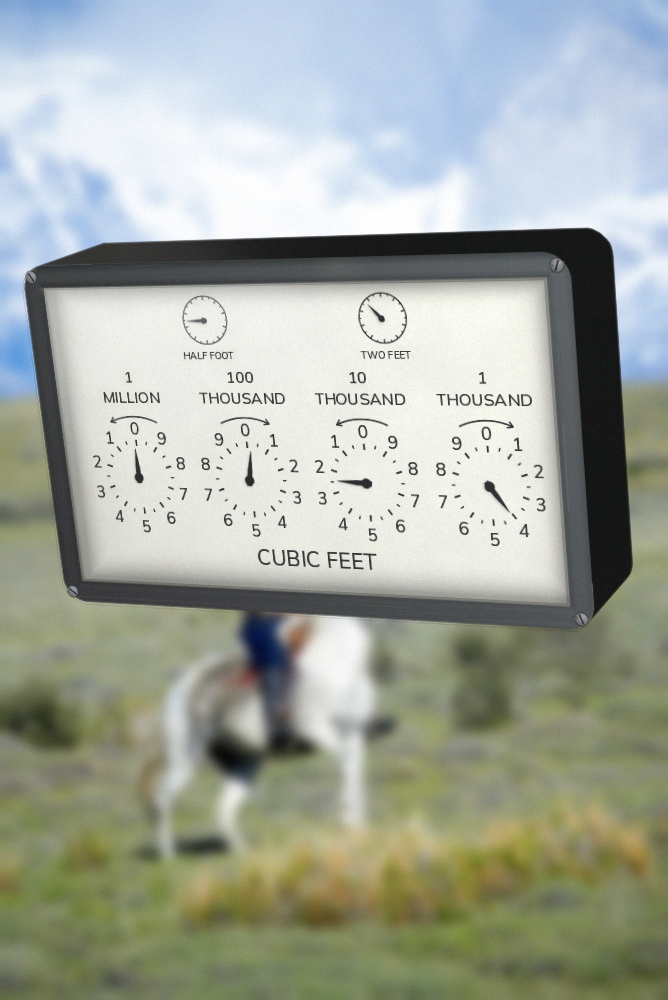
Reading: {"value": 2400, "unit": "ft³"}
